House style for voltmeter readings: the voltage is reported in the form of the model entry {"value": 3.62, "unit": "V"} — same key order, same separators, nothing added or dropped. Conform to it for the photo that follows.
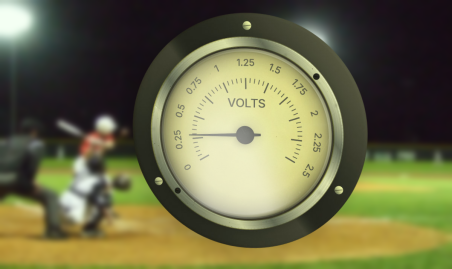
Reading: {"value": 0.3, "unit": "V"}
